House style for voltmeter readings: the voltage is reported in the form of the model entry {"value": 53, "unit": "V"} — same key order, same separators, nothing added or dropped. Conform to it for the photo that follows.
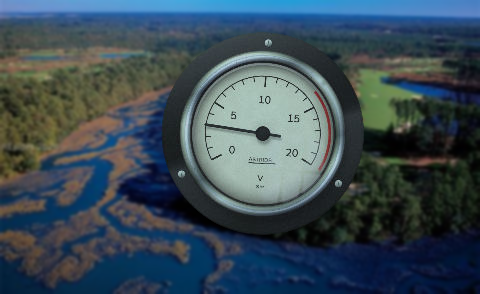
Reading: {"value": 3, "unit": "V"}
